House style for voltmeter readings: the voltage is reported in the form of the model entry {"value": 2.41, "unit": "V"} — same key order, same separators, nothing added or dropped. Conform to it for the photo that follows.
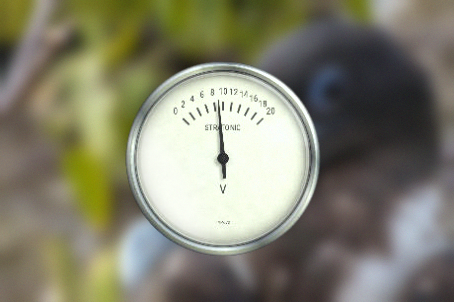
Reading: {"value": 9, "unit": "V"}
